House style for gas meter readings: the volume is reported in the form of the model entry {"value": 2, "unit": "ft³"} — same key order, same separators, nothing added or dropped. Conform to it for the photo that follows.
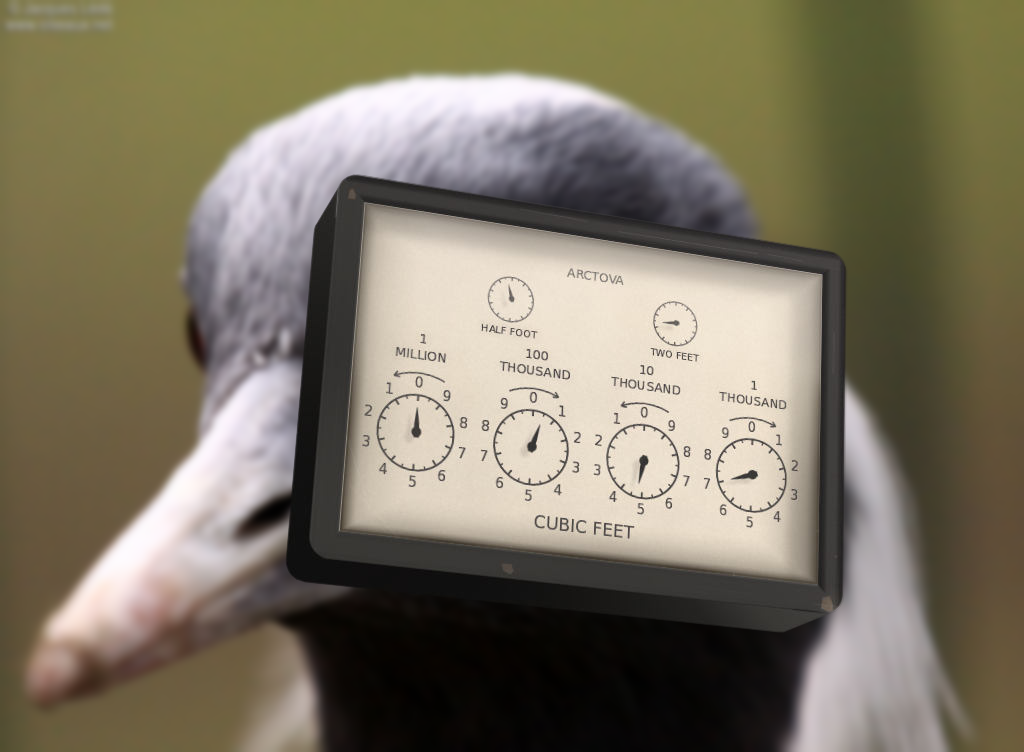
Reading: {"value": 4700, "unit": "ft³"}
